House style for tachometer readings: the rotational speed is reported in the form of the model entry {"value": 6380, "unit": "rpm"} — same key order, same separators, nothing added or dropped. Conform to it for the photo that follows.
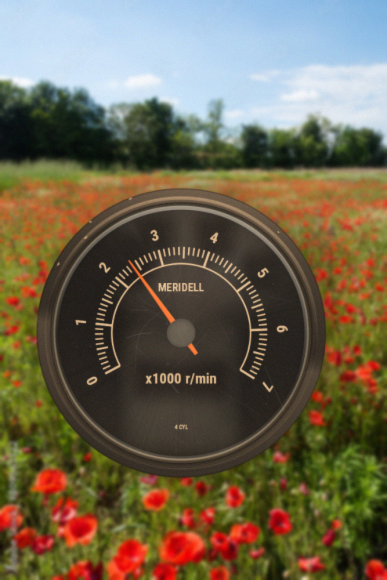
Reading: {"value": 2400, "unit": "rpm"}
